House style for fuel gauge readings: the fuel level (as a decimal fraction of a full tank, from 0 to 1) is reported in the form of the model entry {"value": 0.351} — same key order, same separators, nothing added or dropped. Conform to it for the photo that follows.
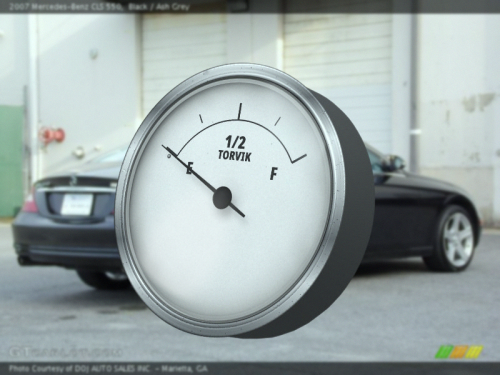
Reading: {"value": 0}
